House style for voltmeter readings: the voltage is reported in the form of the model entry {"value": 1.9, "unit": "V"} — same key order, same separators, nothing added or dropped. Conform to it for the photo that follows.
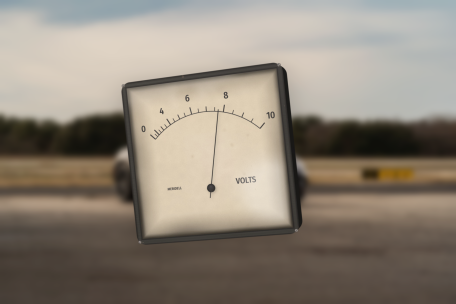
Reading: {"value": 7.75, "unit": "V"}
